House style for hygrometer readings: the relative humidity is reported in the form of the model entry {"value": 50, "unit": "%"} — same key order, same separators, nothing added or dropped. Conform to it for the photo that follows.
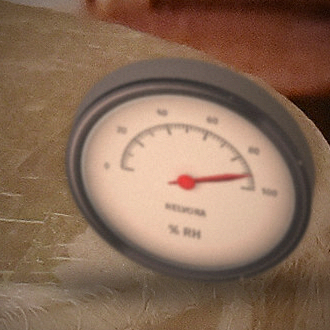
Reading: {"value": 90, "unit": "%"}
